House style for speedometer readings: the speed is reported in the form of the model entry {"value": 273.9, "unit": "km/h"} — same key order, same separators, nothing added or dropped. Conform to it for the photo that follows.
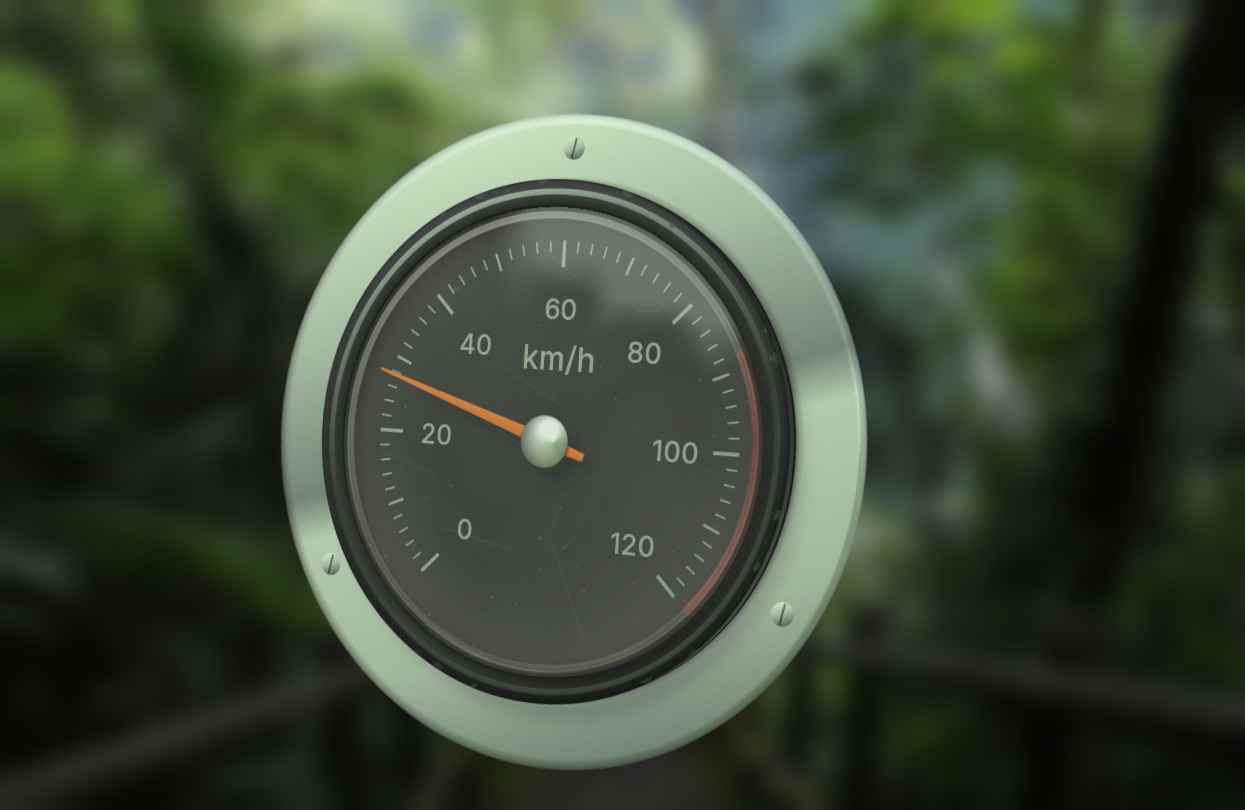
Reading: {"value": 28, "unit": "km/h"}
